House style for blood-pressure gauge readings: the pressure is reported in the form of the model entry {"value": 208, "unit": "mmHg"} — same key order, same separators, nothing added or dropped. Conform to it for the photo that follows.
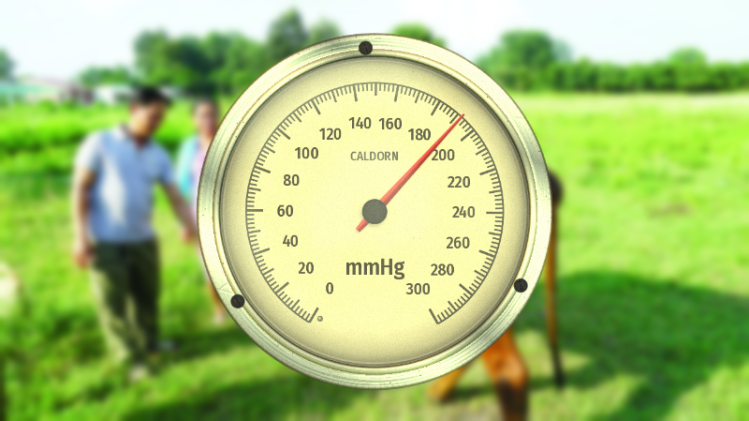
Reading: {"value": 192, "unit": "mmHg"}
